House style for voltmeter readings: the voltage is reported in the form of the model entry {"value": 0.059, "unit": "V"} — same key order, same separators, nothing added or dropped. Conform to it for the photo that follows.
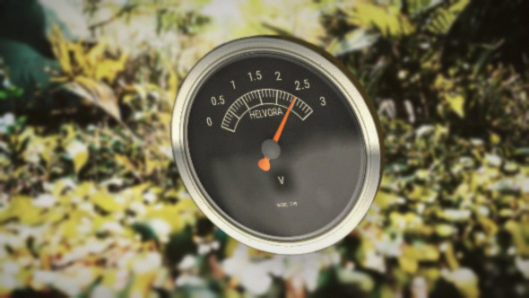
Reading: {"value": 2.5, "unit": "V"}
